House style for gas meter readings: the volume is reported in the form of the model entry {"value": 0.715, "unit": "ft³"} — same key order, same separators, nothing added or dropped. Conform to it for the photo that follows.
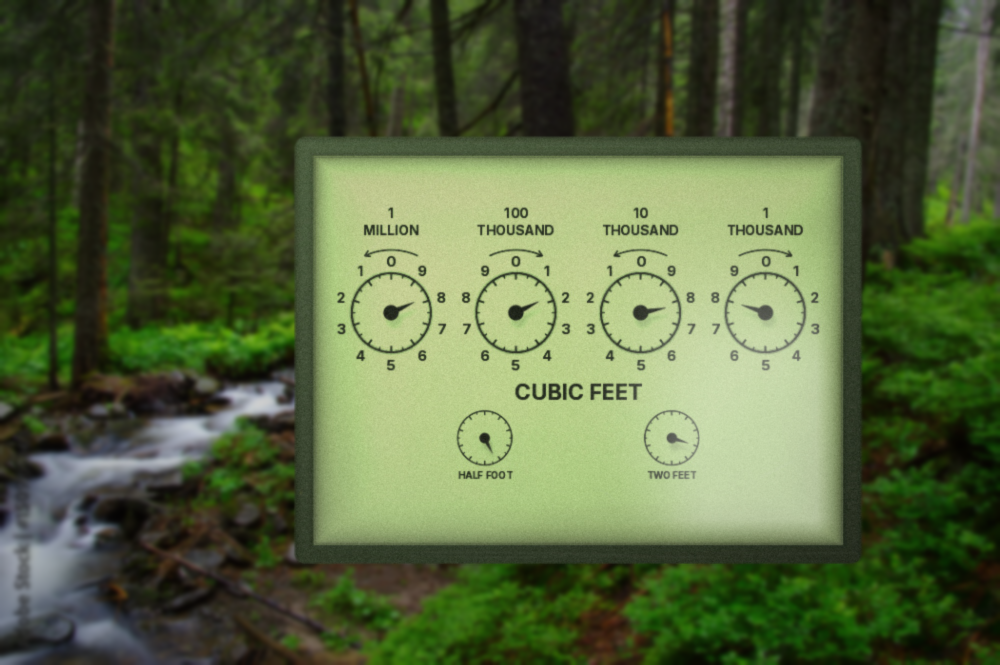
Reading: {"value": 817800, "unit": "ft³"}
